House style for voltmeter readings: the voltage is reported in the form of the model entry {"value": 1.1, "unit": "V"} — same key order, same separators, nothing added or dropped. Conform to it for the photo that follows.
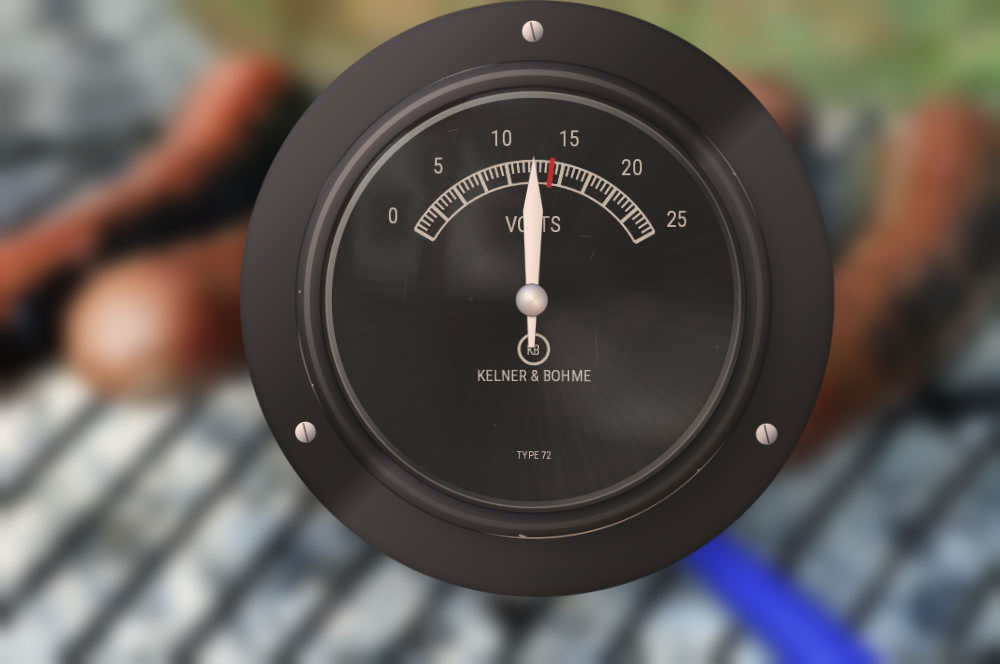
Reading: {"value": 12.5, "unit": "V"}
